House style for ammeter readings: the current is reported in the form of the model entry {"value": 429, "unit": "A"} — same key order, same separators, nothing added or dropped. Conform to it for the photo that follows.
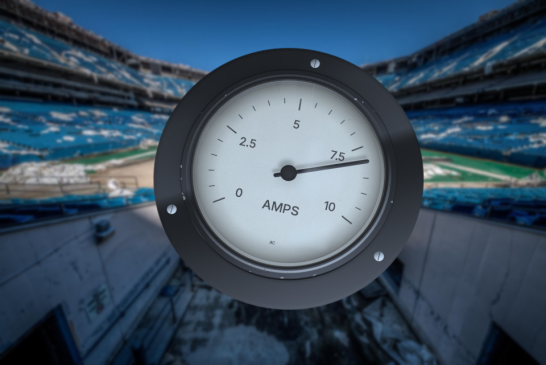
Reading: {"value": 8, "unit": "A"}
